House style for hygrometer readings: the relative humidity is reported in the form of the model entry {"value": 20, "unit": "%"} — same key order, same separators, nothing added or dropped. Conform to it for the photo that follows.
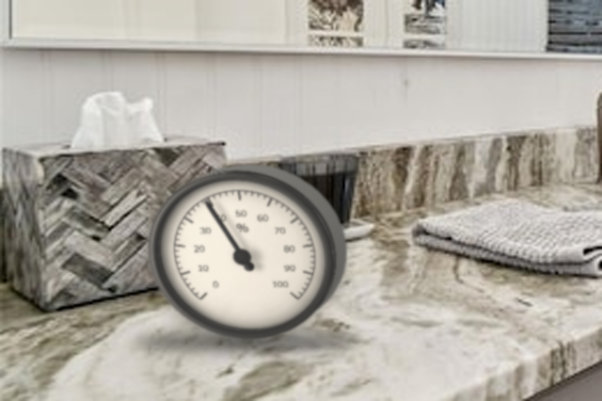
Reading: {"value": 40, "unit": "%"}
